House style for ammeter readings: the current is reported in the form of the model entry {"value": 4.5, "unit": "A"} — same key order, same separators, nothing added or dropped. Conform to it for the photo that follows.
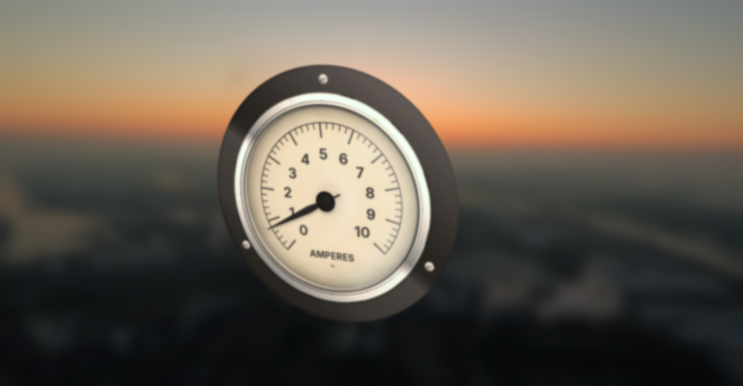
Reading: {"value": 0.8, "unit": "A"}
